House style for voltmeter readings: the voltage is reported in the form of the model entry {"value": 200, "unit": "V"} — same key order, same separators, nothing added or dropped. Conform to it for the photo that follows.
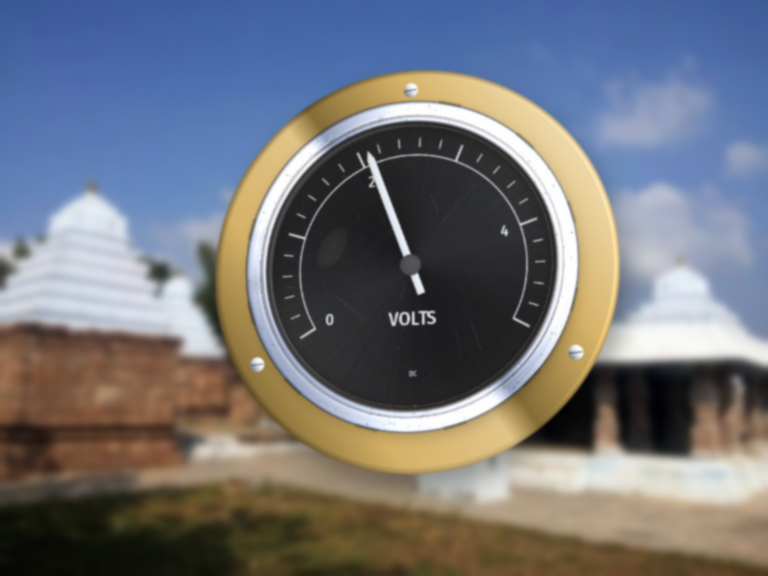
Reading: {"value": 2.1, "unit": "V"}
